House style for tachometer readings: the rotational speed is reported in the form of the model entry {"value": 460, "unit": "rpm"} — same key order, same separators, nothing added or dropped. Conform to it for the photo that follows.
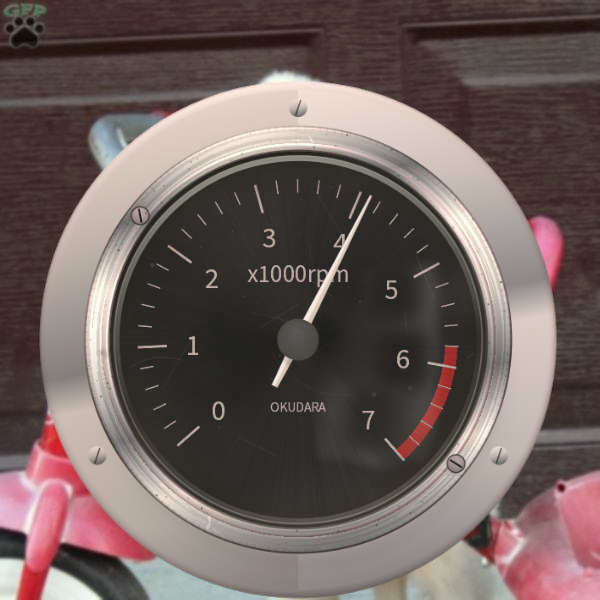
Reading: {"value": 4100, "unit": "rpm"}
